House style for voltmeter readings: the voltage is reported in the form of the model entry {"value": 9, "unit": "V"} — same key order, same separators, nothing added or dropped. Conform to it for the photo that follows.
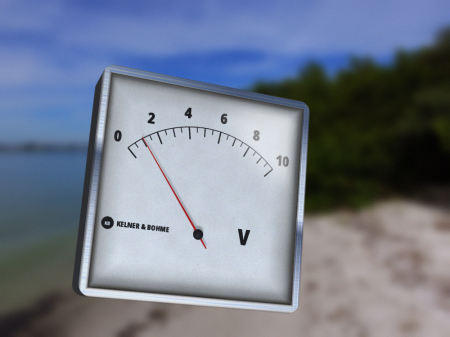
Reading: {"value": 1, "unit": "V"}
